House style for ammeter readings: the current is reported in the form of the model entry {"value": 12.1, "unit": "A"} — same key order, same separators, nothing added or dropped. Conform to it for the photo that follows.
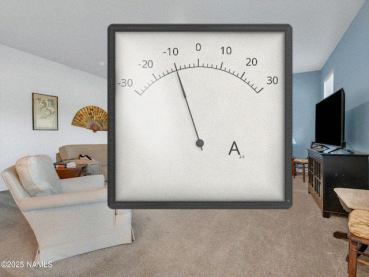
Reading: {"value": -10, "unit": "A"}
